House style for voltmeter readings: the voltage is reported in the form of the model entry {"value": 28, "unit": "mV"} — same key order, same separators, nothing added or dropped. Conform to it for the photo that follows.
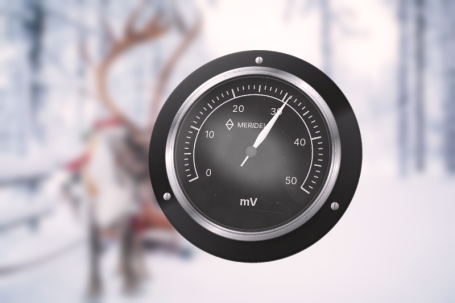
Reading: {"value": 31, "unit": "mV"}
